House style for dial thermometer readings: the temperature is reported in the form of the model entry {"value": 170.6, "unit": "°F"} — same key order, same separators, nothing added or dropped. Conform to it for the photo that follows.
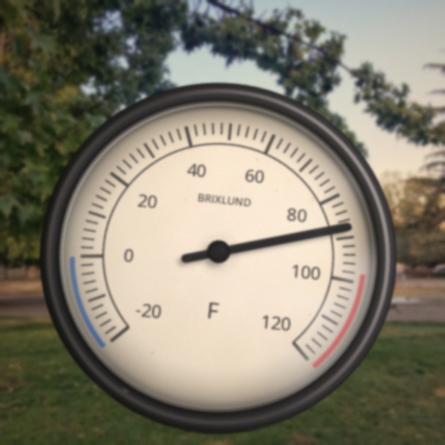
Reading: {"value": 88, "unit": "°F"}
